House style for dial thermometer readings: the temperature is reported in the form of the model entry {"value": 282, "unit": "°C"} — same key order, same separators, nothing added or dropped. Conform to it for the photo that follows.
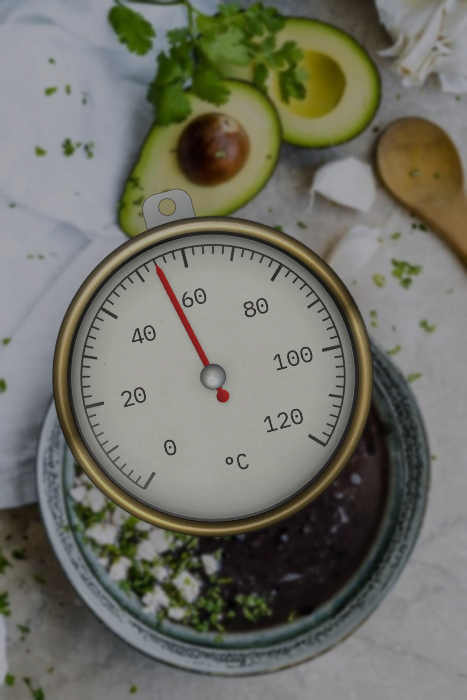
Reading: {"value": 54, "unit": "°C"}
